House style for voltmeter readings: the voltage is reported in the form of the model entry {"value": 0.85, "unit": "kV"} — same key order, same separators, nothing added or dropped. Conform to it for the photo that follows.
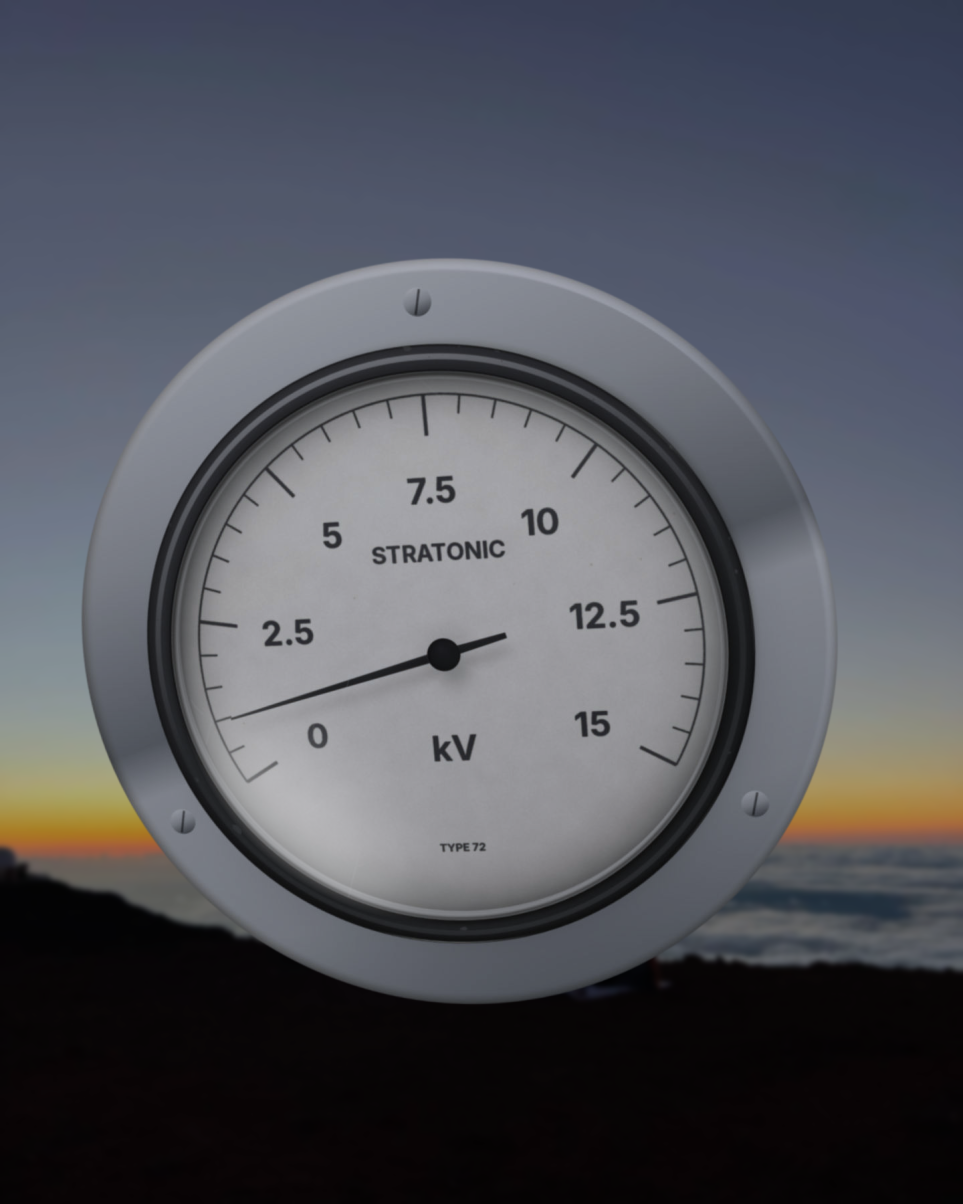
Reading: {"value": 1, "unit": "kV"}
